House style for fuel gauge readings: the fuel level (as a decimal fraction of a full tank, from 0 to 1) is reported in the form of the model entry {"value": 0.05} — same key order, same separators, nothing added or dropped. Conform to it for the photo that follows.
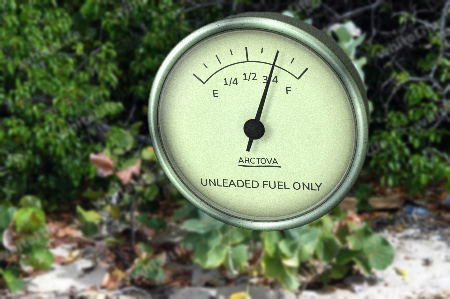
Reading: {"value": 0.75}
